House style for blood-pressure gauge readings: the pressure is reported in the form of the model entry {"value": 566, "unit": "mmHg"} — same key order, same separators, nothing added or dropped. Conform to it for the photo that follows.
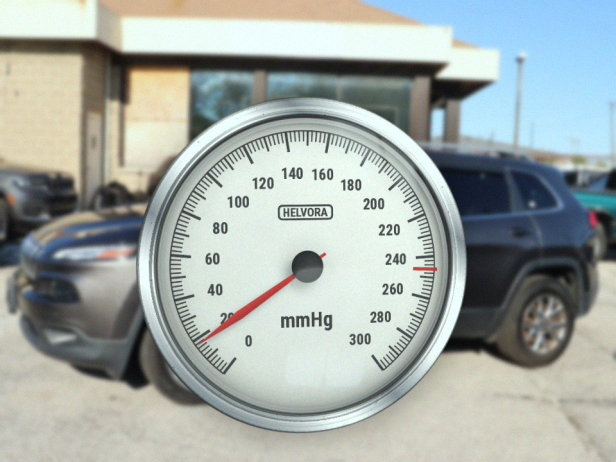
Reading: {"value": 18, "unit": "mmHg"}
